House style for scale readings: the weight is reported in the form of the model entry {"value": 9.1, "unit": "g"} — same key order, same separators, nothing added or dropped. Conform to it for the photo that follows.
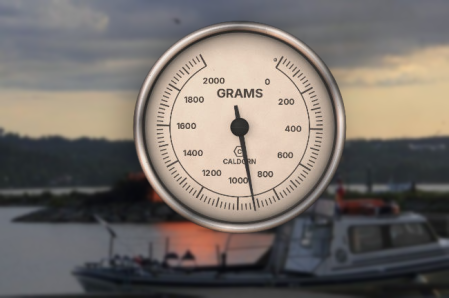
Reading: {"value": 920, "unit": "g"}
